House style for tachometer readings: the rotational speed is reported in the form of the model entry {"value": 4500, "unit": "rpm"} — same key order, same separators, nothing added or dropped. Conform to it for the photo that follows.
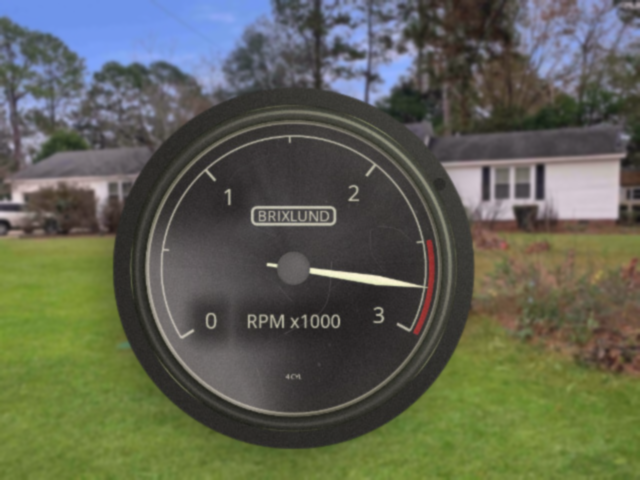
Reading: {"value": 2750, "unit": "rpm"}
